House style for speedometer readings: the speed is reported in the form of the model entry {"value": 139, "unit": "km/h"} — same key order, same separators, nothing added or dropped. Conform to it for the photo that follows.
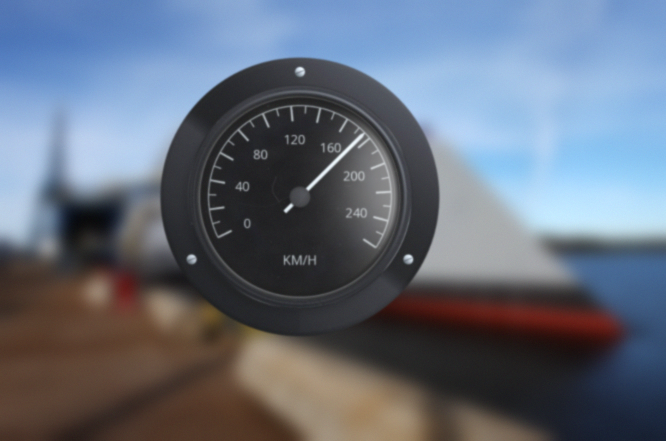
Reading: {"value": 175, "unit": "km/h"}
